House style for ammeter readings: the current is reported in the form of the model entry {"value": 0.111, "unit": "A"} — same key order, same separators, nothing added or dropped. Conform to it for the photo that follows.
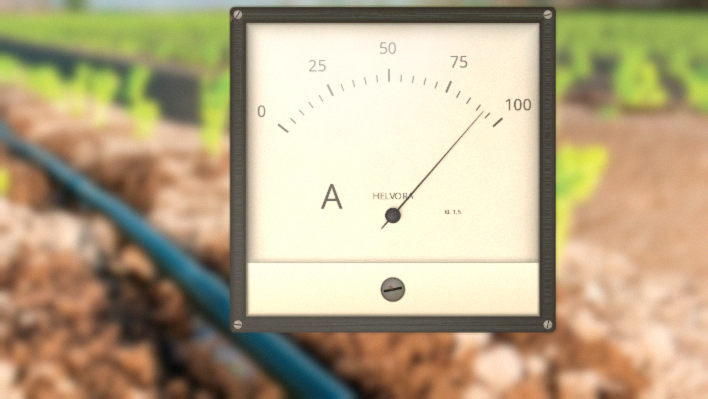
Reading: {"value": 92.5, "unit": "A"}
